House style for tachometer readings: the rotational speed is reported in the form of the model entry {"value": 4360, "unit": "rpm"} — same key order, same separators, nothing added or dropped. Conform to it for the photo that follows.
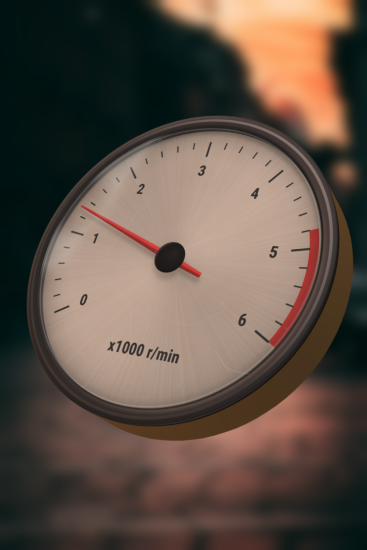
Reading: {"value": 1300, "unit": "rpm"}
